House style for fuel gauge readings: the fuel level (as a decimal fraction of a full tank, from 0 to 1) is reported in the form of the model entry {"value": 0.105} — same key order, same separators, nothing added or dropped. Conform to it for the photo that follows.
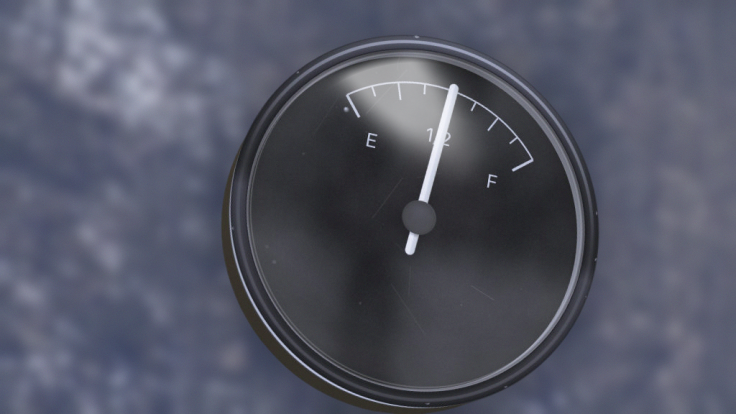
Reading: {"value": 0.5}
